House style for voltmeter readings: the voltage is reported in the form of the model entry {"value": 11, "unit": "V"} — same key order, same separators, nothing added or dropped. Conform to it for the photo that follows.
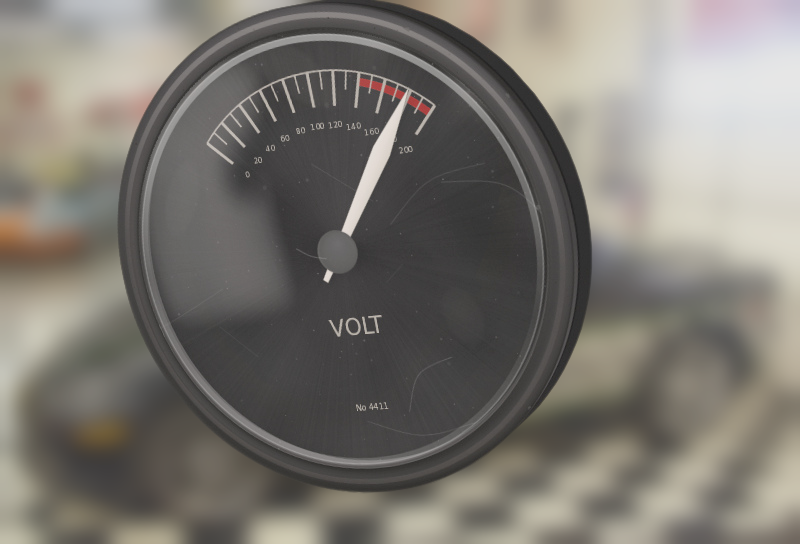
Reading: {"value": 180, "unit": "V"}
